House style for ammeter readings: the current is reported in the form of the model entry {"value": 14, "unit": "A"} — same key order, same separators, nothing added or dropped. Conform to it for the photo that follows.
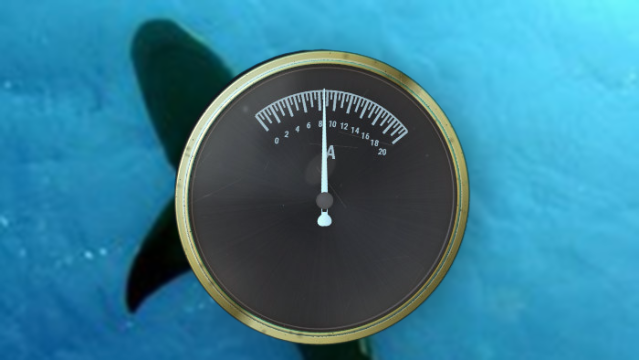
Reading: {"value": 8.5, "unit": "A"}
